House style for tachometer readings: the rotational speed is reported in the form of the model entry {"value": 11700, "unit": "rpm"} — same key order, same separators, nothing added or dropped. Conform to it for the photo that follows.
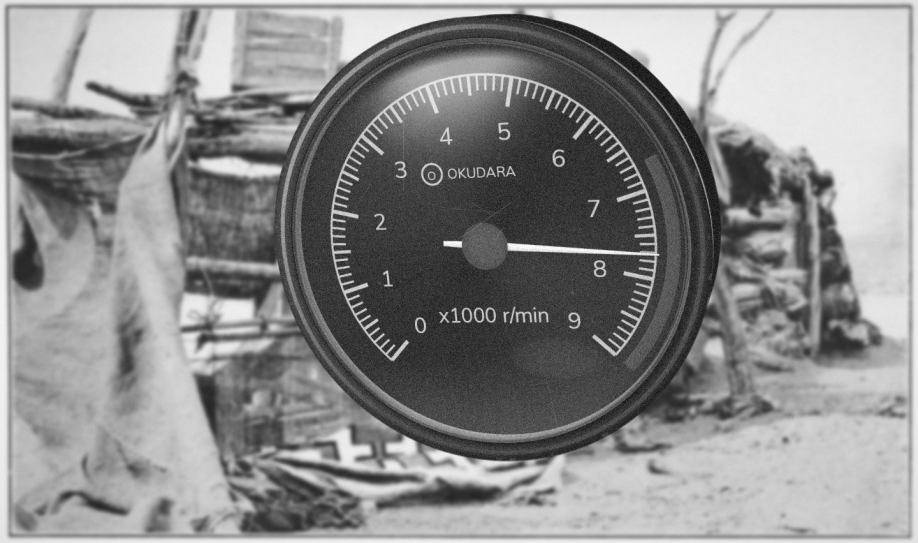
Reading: {"value": 7700, "unit": "rpm"}
